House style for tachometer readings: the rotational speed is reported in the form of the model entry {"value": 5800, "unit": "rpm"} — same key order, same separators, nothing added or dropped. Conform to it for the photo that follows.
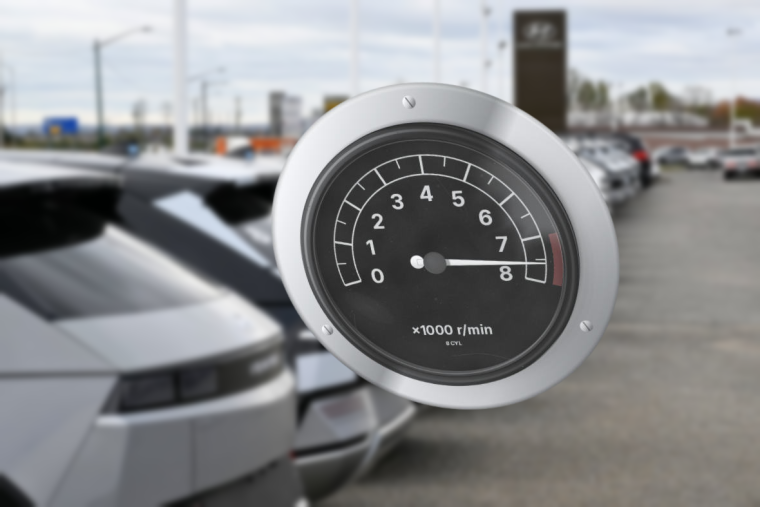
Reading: {"value": 7500, "unit": "rpm"}
